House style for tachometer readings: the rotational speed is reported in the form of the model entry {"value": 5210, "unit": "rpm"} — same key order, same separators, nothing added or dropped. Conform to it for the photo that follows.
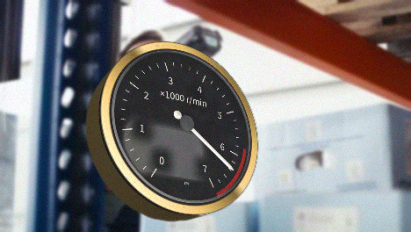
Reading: {"value": 6400, "unit": "rpm"}
